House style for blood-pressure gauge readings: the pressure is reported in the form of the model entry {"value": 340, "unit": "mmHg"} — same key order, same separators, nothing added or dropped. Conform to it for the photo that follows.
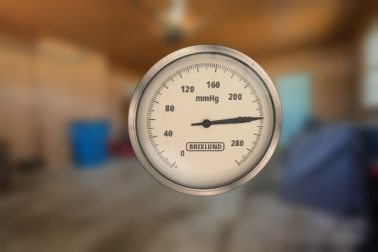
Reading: {"value": 240, "unit": "mmHg"}
